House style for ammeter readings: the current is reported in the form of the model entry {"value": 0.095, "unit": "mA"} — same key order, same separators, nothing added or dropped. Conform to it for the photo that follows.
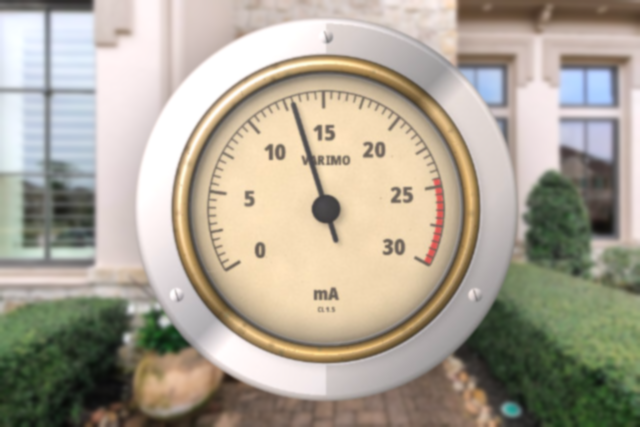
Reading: {"value": 13, "unit": "mA"}
